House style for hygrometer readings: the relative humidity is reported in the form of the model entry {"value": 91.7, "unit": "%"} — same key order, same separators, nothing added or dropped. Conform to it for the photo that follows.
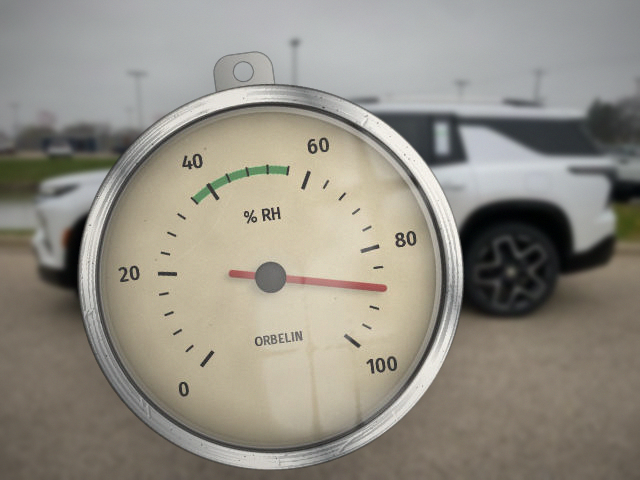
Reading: {"value": 88, "unit": "%"}
